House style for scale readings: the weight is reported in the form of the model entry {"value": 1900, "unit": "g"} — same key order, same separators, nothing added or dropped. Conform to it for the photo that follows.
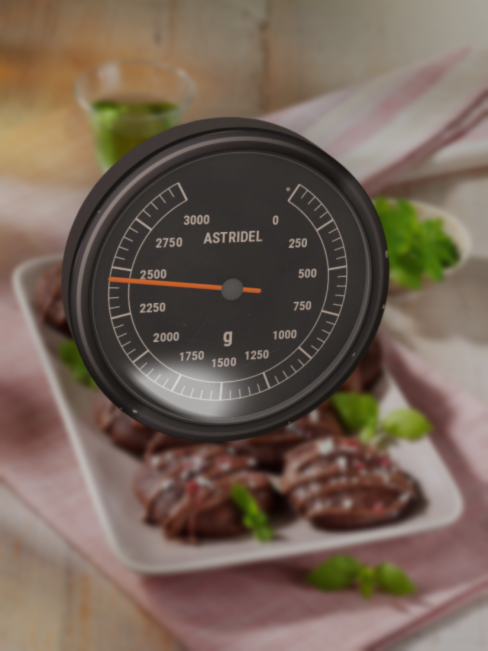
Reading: {"value": 2450, "unit": "g"}
